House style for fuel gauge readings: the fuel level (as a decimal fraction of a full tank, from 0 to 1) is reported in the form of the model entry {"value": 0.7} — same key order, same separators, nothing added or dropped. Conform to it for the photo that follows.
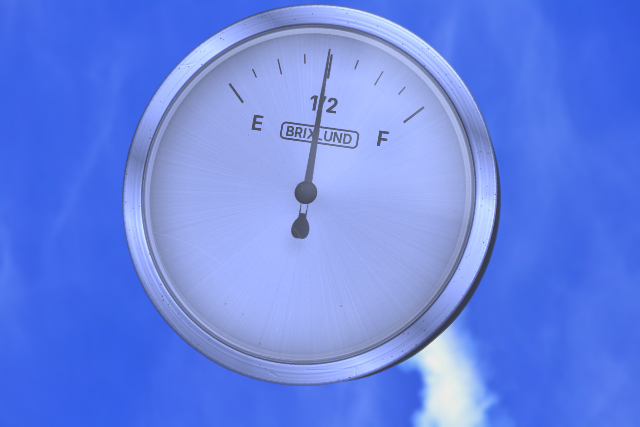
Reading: {"value": 0.5}
